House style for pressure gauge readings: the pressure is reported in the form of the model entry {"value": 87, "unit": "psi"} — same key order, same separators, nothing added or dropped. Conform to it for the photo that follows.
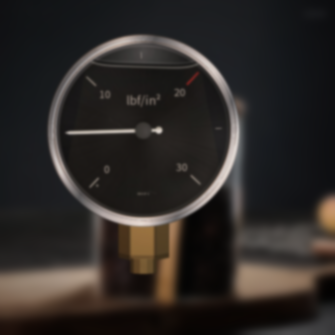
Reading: {"value": 5, "unit": "psi"}
